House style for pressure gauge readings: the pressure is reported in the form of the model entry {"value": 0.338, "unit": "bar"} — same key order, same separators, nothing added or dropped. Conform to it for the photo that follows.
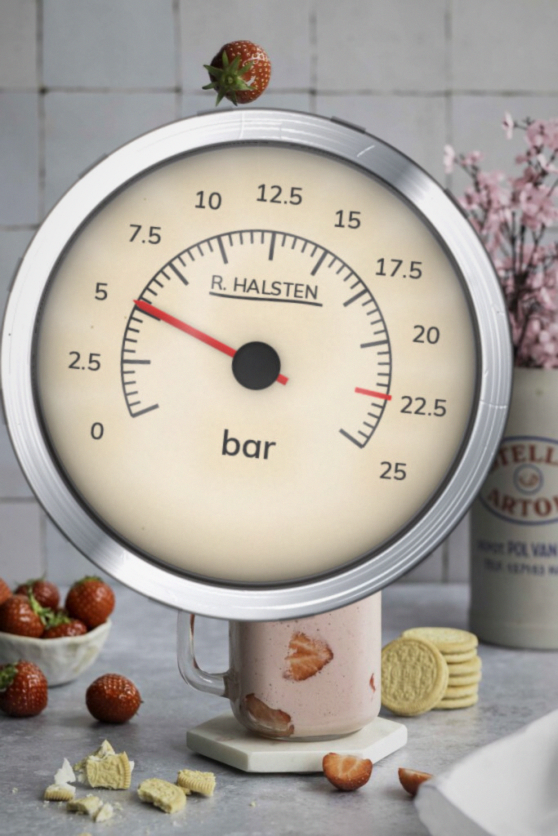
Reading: {"value": 5.25, "unit": "bar"}
